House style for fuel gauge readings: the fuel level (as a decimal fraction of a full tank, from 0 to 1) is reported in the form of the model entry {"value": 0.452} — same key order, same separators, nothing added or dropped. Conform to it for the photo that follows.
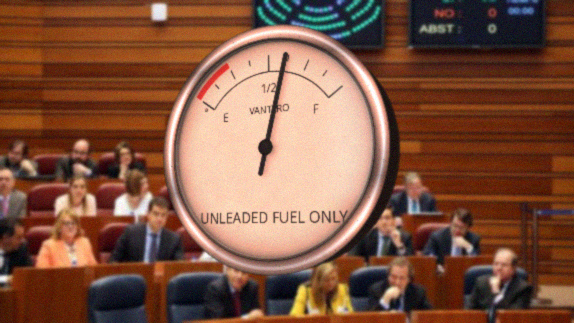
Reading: {"value": 0.625}
